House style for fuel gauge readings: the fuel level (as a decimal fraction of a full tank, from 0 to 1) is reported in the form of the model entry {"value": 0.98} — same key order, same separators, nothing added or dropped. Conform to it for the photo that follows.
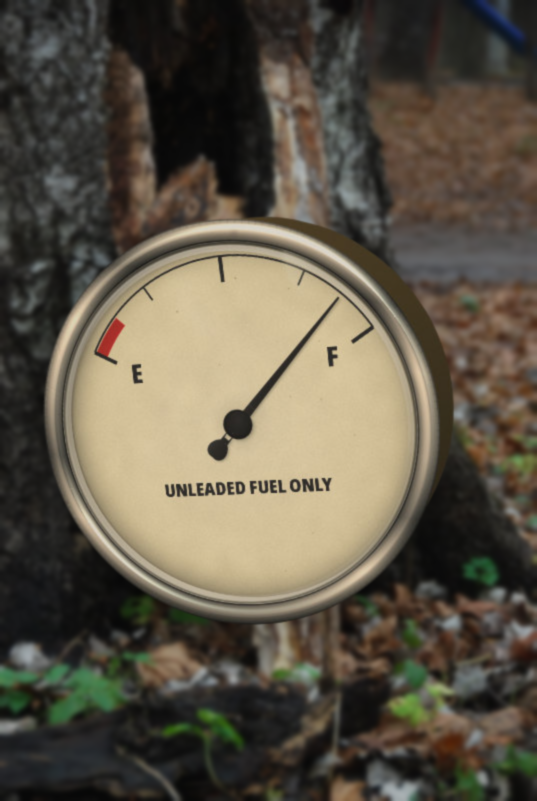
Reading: {"value": 0.875}
